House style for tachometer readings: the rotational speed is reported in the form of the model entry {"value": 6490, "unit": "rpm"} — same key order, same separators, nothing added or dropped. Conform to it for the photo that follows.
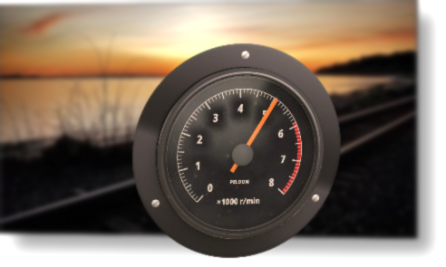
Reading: {"value": 5000, "unit": "rpm"}
